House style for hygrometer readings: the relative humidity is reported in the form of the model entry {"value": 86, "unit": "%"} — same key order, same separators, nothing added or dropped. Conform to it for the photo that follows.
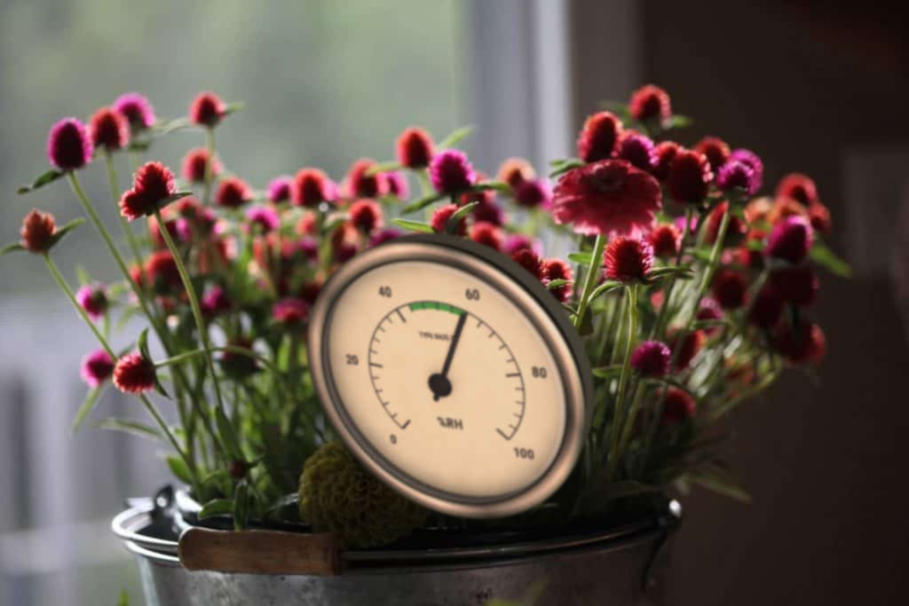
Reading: {"value": 60, "unit": "%"}
